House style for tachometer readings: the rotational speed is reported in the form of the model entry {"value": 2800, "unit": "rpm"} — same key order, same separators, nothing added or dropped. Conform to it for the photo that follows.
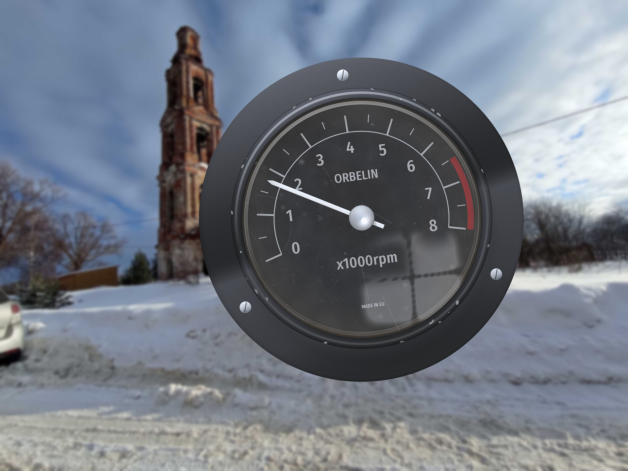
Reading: {"value": 1750, "unit": "rpm"}
